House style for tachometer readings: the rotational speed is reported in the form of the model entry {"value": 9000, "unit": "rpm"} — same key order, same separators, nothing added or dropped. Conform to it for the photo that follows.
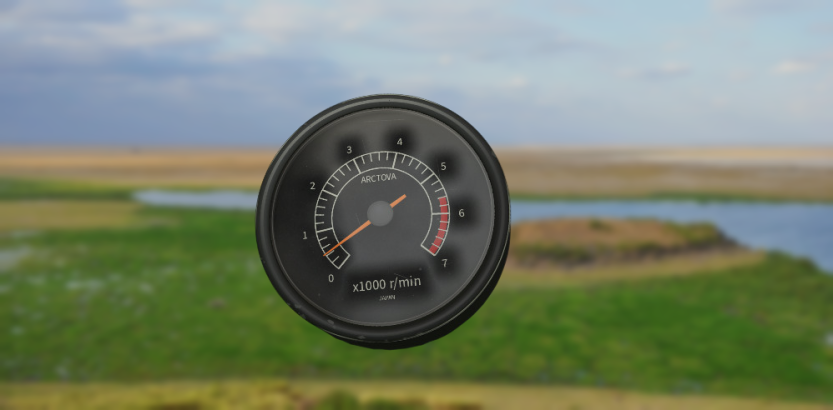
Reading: {"value": 400, "unit": "rpm"}
